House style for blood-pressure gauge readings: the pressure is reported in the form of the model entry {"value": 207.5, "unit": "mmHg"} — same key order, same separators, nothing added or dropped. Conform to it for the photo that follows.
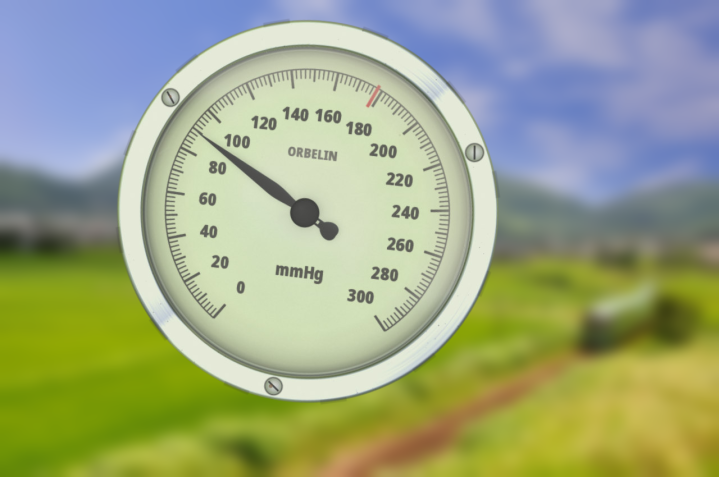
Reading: {"value": 90, "unit": "mmHg"}
